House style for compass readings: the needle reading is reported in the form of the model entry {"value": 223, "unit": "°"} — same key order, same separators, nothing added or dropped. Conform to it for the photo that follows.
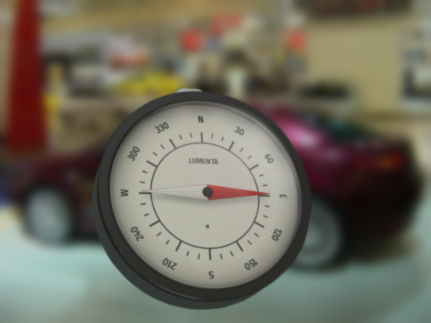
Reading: {"value": 90, "unit": "°"}
